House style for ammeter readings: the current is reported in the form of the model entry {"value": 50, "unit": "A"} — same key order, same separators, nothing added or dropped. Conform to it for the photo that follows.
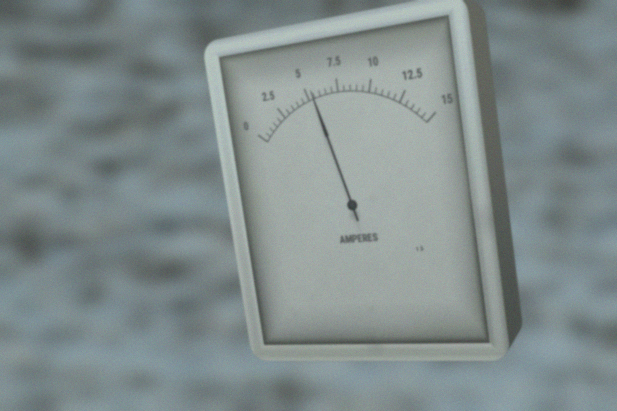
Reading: {"value": 5.5, "unit": "A"}
